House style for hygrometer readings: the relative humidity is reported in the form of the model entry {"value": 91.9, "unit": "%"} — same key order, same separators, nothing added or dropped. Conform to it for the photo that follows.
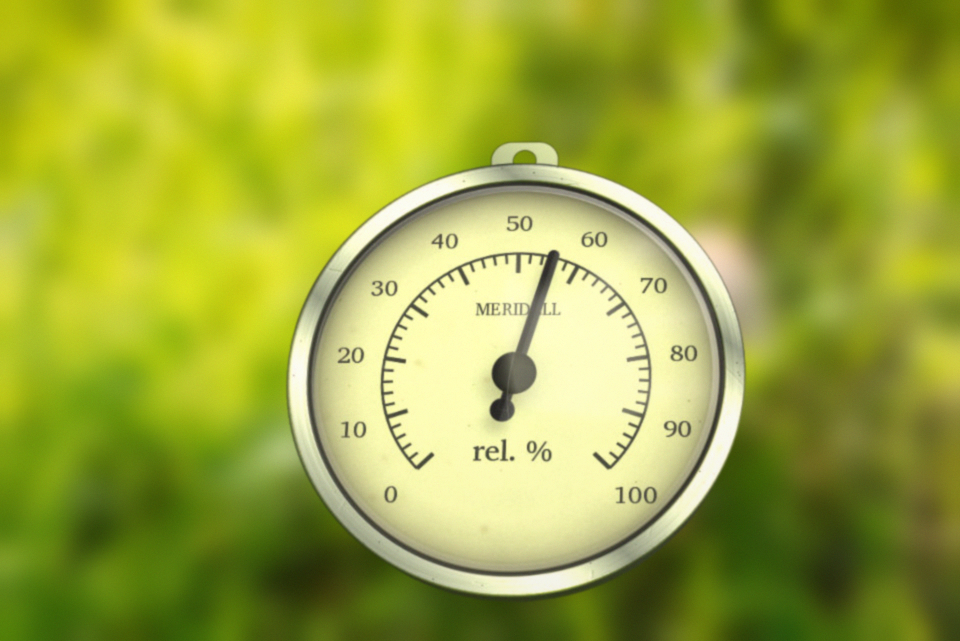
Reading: {"value": 56, "unit": "%"}
